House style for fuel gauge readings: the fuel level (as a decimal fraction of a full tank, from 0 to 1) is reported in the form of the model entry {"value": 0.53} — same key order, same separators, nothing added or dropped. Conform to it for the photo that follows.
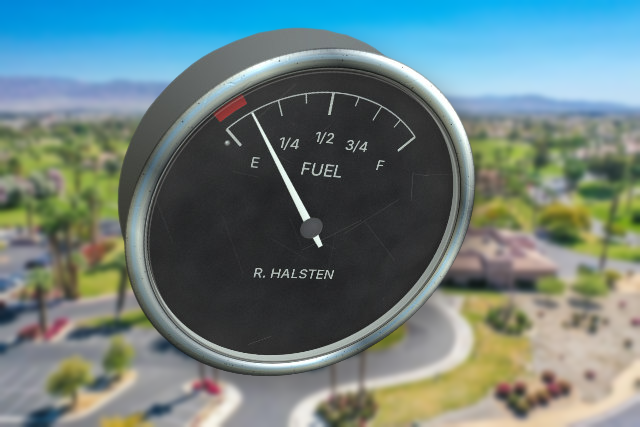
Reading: {"value": 0.125}
